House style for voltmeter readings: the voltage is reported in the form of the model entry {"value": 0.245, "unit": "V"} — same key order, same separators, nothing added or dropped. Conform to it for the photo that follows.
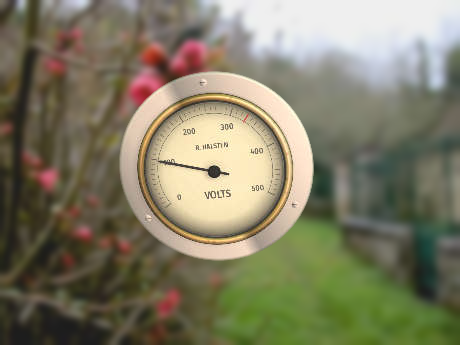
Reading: {"value": 100, "unit": "V"}
